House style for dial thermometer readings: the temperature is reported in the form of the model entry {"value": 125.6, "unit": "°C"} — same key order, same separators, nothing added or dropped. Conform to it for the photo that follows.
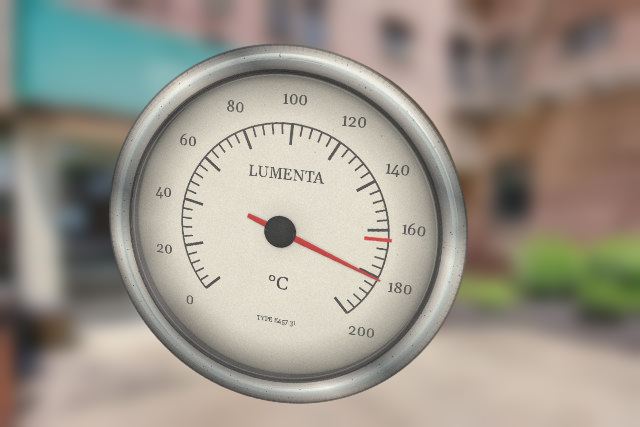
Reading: {"value": 180, "unit": "°C"}
